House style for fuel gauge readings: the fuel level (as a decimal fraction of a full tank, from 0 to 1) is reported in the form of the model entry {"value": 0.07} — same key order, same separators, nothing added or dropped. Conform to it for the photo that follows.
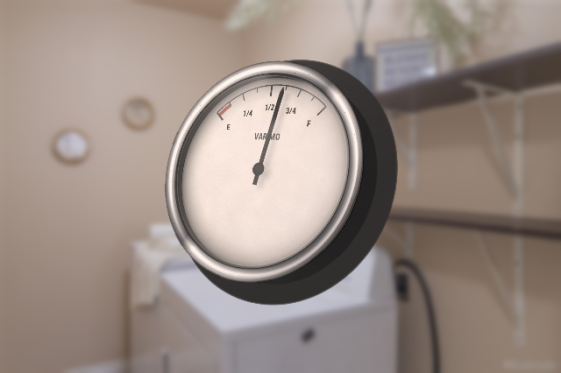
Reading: {"value": 0.625}
